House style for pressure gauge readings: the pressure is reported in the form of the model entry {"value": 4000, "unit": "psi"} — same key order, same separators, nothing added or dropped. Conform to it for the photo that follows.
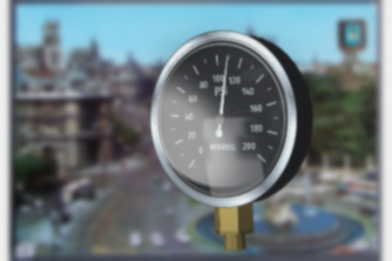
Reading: {"value": 110, "unit": "psi"}
